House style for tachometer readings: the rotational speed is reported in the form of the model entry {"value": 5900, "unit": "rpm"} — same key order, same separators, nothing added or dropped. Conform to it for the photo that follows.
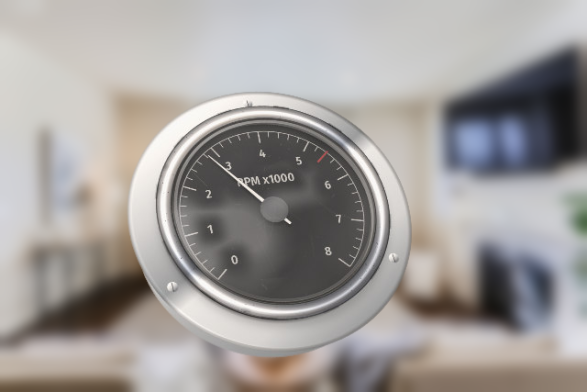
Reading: {"value": 2800, "unit": "rpm"}
